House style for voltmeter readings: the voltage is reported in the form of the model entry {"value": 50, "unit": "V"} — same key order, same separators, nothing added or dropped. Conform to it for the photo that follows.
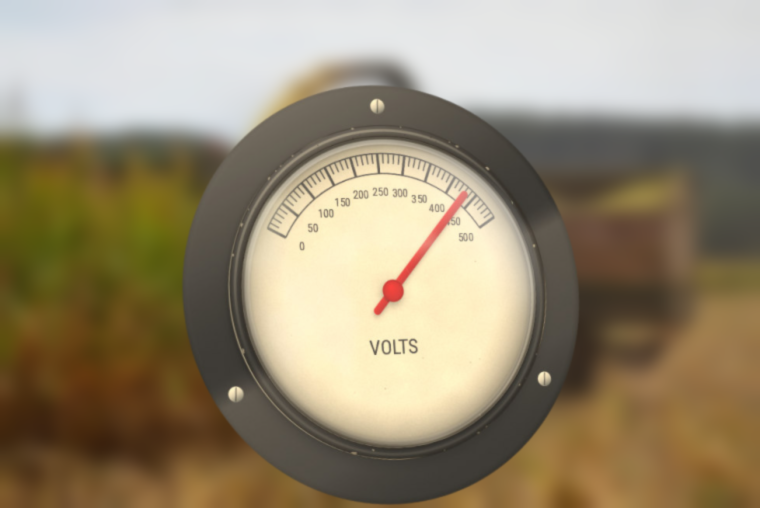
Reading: {"value": 430, "unit": "V"}
